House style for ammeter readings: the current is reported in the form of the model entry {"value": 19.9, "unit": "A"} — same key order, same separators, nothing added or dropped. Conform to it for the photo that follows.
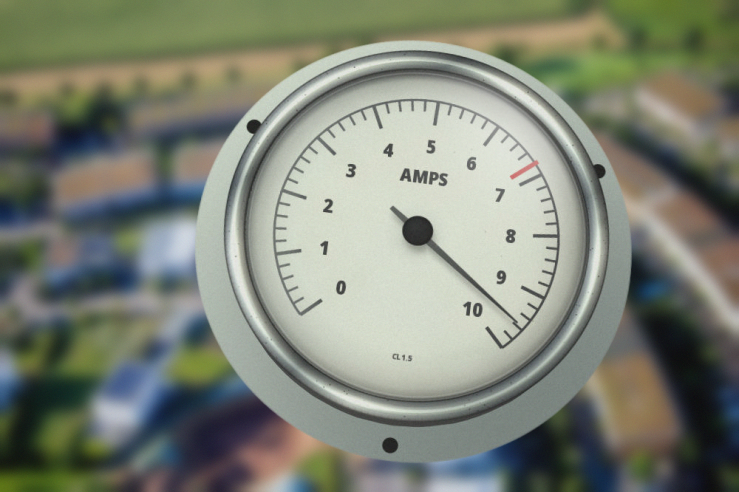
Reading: {"value": 9.6, "unit": "A"}
